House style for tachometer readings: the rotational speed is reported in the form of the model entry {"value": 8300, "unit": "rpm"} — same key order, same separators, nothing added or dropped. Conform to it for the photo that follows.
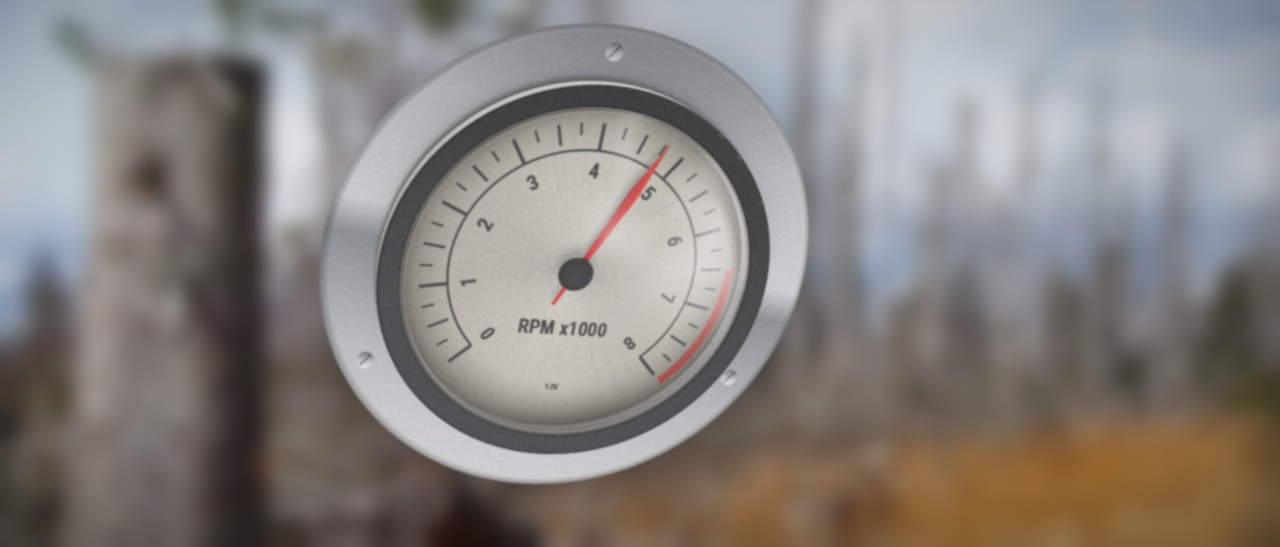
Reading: {"value": 4750, "unit": "rpm"}
